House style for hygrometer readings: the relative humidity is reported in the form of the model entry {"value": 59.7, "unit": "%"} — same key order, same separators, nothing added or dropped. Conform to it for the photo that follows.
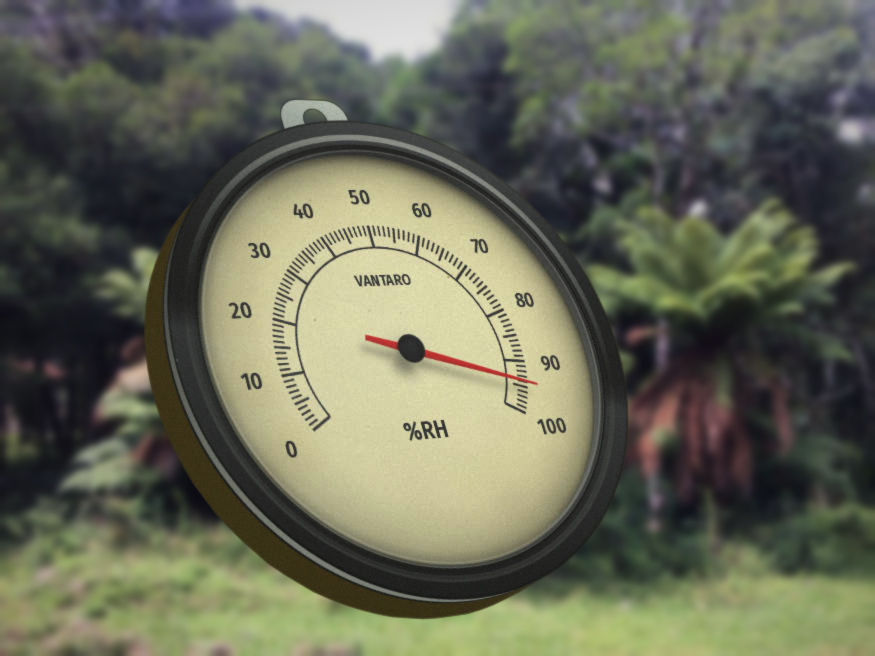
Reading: {"value": 95, "unit": "%"}
